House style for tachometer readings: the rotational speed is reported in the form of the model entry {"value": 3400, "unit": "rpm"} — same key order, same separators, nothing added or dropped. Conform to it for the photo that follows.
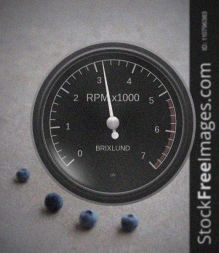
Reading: {"value": 3200, "unit": "rpm"}
